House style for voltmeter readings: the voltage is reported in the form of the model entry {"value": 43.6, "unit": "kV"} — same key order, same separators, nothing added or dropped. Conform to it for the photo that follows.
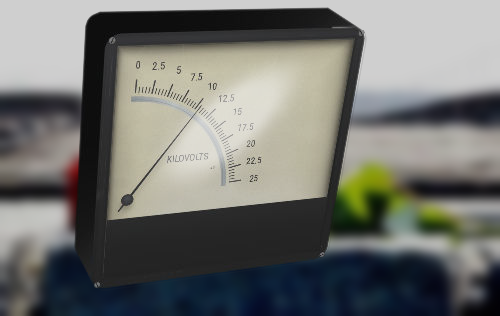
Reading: {"value": 10, "unit": "kV"}
